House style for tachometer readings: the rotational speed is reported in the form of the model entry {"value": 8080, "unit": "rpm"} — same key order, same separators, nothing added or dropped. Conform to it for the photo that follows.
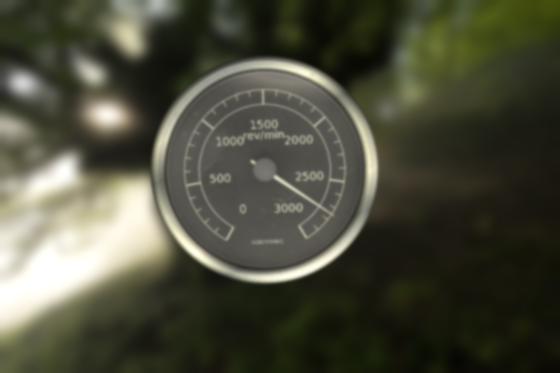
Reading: {"value": 2750, "unit": "rpm"}
